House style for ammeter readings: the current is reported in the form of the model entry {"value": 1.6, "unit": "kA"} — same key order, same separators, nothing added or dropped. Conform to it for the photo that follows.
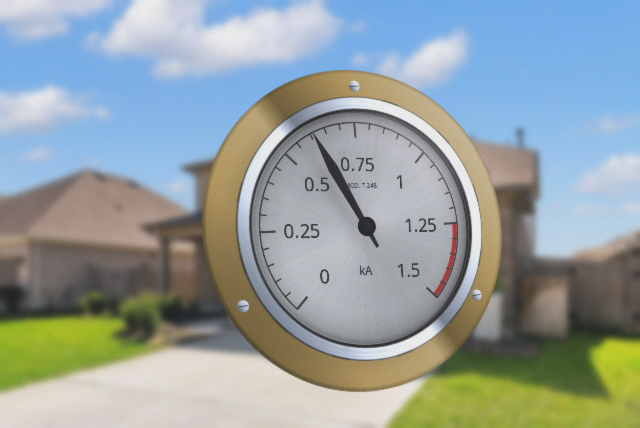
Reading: {"value": 0.6, "unit": "kA"}
